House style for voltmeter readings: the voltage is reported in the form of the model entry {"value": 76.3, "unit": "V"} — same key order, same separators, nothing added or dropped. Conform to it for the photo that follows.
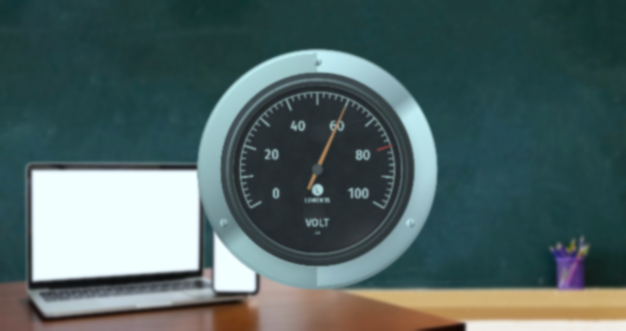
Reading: {"value": 60, "unit": "V"}
